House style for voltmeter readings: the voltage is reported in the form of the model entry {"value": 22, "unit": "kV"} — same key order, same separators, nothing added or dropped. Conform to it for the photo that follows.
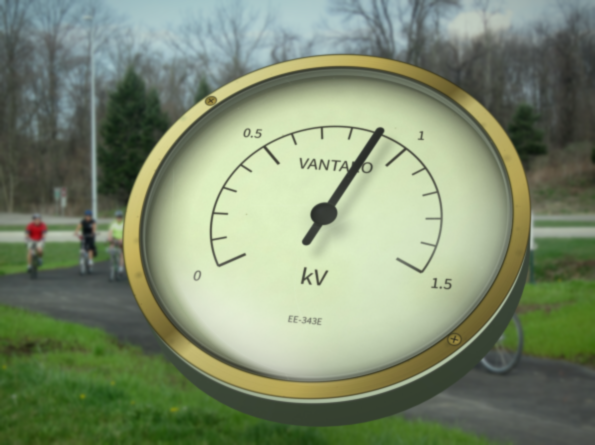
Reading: {"value": 0.9, "unit": "kV"}
